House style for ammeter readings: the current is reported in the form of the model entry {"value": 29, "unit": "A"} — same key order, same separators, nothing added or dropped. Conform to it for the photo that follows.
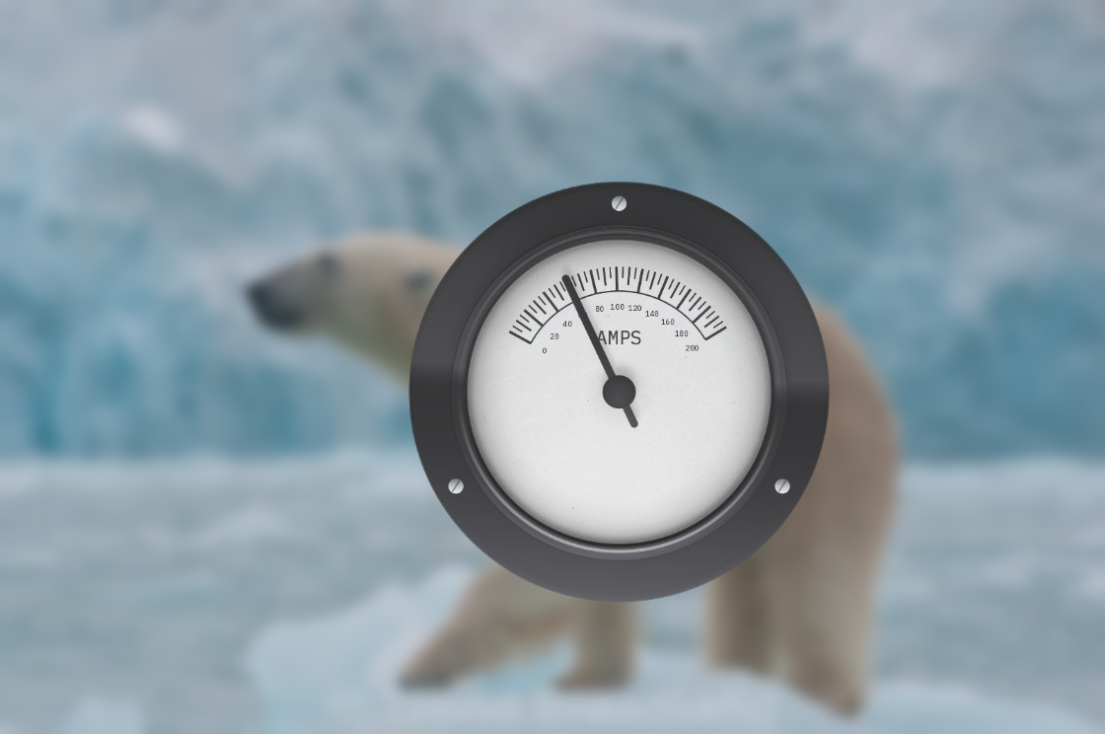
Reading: {"value": 60, "unit": "A"}
